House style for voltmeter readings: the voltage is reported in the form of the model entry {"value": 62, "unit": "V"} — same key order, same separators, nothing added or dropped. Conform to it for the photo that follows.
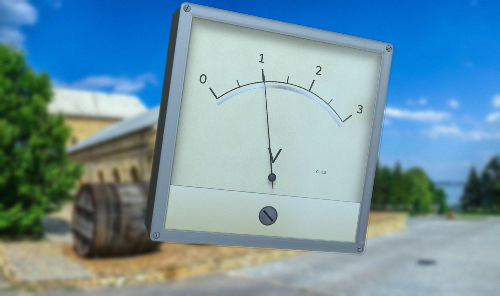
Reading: {"value": 1, "unit": "V"}
